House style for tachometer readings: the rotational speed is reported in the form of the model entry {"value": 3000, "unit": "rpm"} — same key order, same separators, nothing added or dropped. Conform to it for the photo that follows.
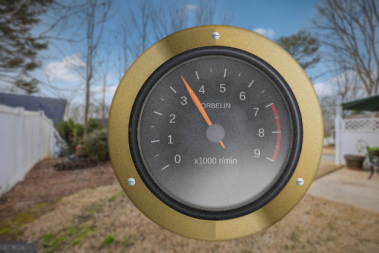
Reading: {"value": 3500, "unit": "rpm"}
